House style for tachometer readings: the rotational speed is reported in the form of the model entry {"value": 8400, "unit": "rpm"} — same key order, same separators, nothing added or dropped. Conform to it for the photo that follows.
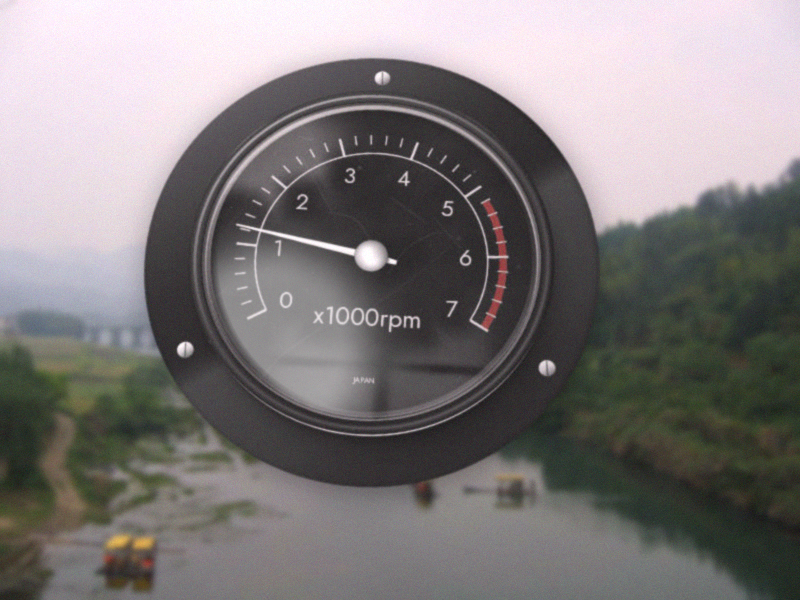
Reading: {"value": 1200, "unit": "rpm"}
